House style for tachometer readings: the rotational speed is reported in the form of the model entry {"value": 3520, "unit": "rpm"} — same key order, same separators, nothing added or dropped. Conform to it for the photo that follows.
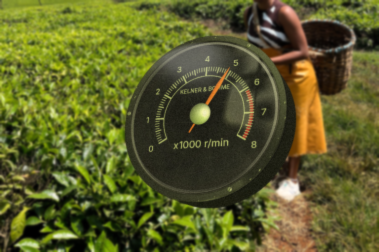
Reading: {"value": 5000, "unit": "rpm"}
